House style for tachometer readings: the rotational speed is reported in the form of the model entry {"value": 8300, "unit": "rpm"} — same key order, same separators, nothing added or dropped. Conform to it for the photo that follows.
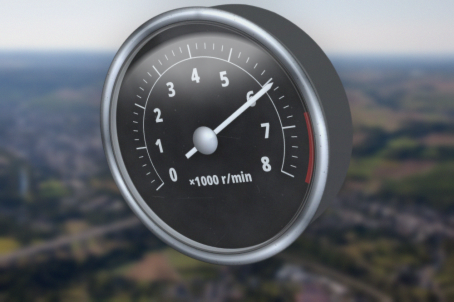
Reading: {"value": 6100, "unit": "rpm"}
